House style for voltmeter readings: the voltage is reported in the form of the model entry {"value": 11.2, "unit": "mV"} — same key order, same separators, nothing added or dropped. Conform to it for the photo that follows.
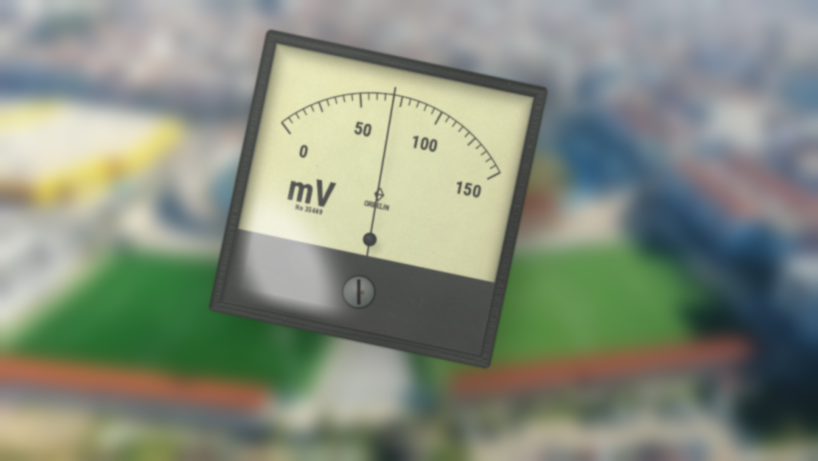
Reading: {"value": 70, "unit": "mV"}
